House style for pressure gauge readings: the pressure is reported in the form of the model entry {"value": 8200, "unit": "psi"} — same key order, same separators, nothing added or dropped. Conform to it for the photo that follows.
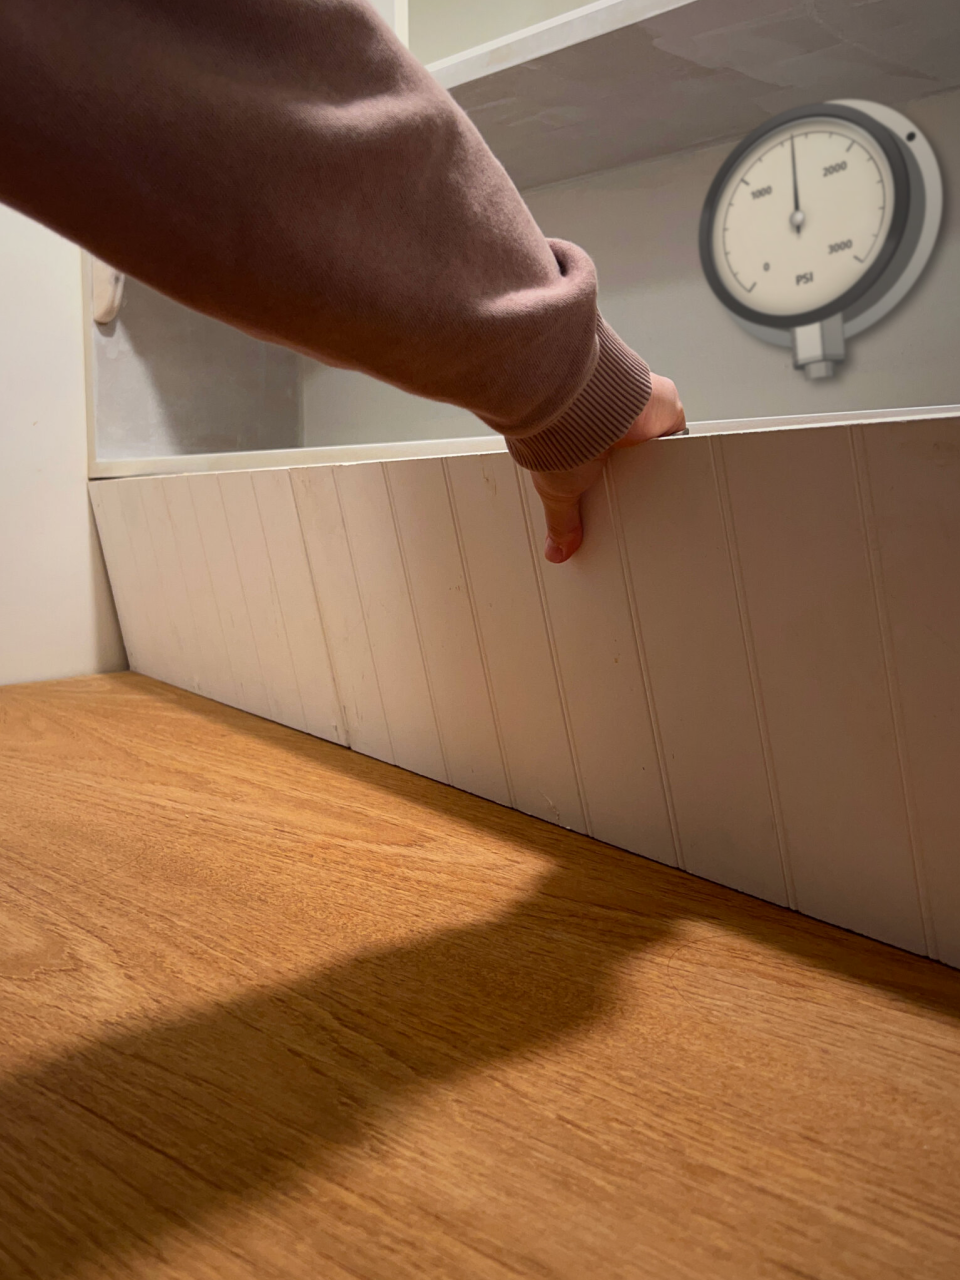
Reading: {"value": 1500, "unit": "psi"}
